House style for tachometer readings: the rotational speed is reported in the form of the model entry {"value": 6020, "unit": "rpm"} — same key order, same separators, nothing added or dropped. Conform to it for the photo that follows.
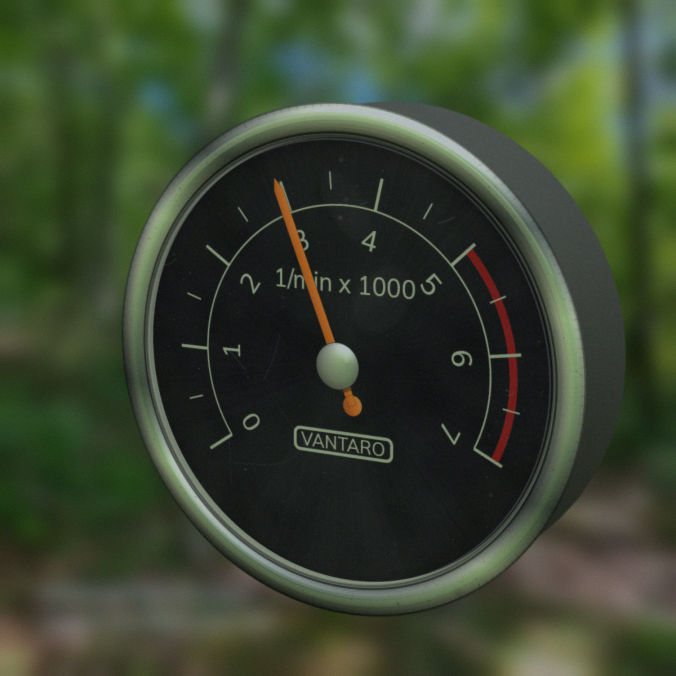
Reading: {"value": 3000, "unit": "rpm"}
